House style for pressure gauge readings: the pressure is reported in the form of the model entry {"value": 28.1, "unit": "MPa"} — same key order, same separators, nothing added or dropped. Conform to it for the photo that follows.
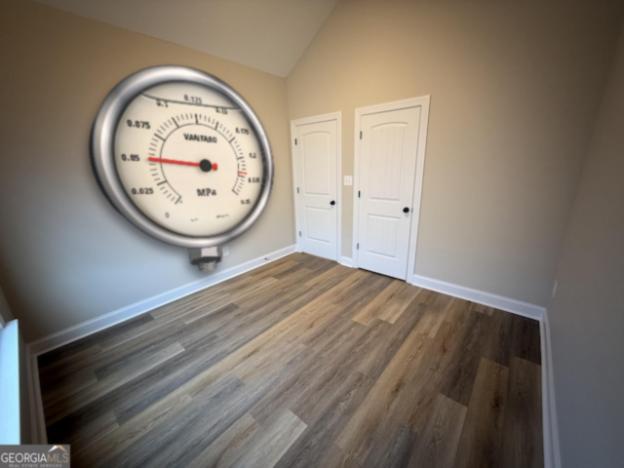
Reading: {"value": 0.05, "unit": "MPa"}
